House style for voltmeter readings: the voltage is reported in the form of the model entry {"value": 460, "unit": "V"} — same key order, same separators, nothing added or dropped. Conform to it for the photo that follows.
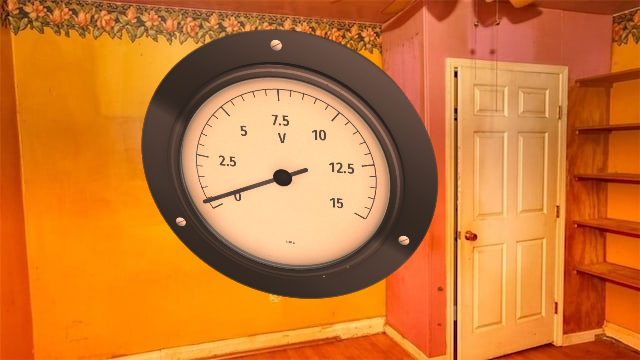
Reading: {"value": 0.5, "unit": "V"}
